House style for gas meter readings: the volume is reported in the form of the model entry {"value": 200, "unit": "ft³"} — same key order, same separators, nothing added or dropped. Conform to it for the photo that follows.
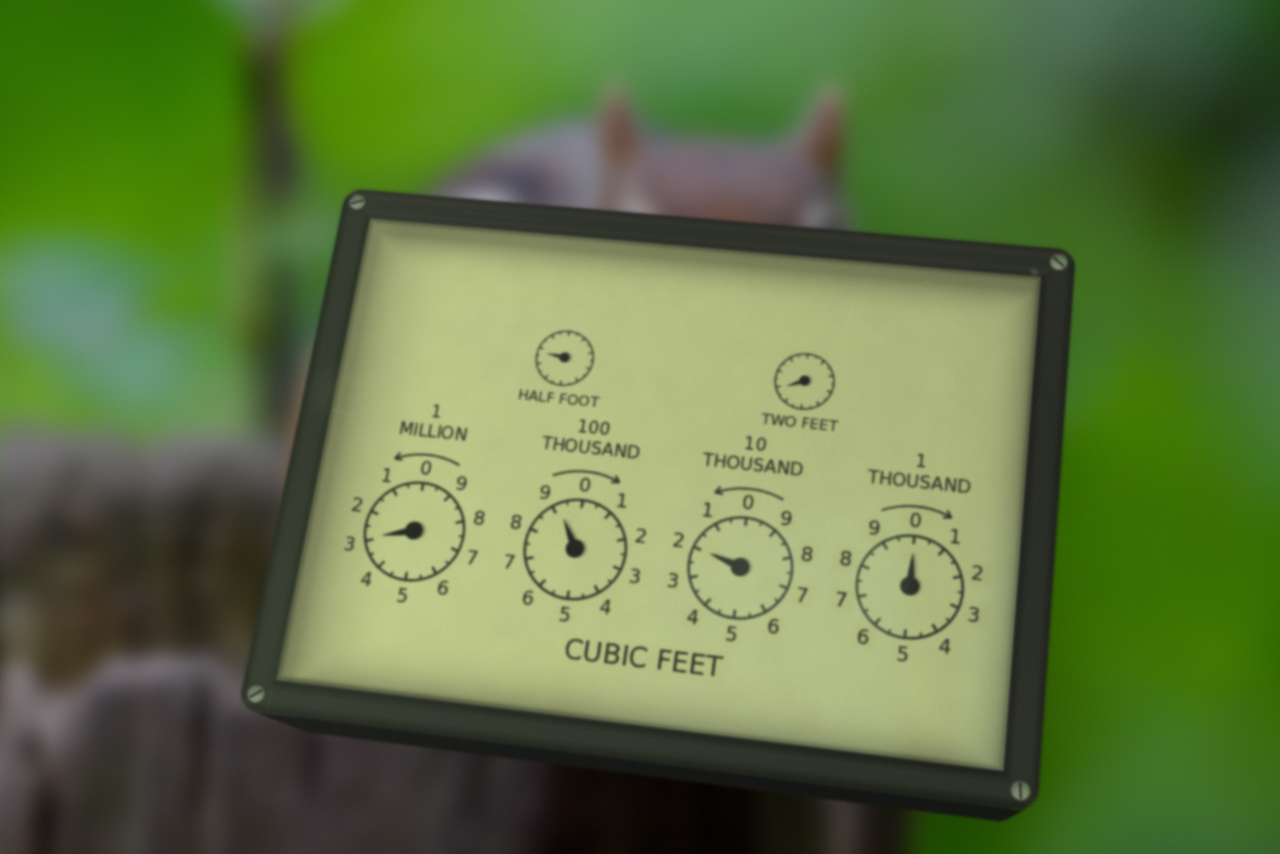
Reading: {"value": 292000, "unit": "ft³"}
